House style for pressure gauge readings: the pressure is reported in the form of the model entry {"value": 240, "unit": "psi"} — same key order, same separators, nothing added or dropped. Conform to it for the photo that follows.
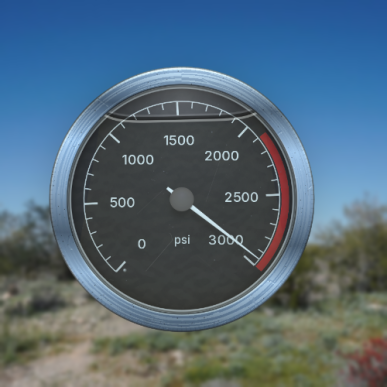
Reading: {"value": 2950, "unit": "psi"}
